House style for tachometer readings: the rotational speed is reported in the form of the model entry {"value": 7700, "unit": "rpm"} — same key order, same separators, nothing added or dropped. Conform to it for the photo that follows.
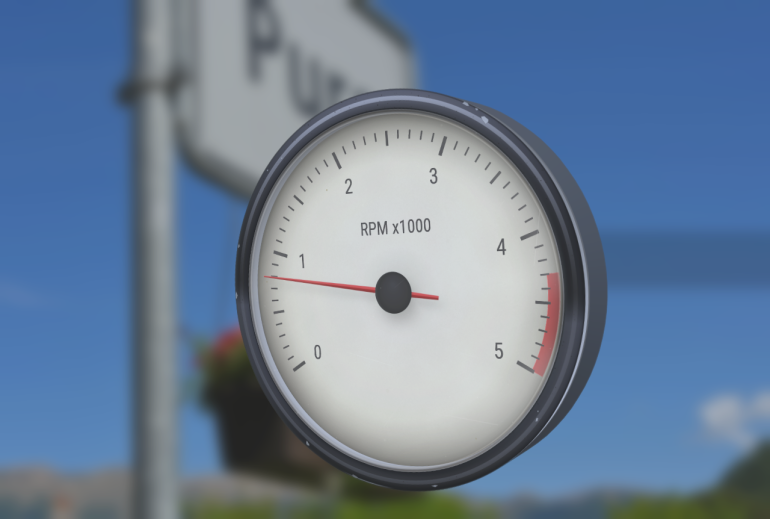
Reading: {"value": 800, "unit": "rpm"}
